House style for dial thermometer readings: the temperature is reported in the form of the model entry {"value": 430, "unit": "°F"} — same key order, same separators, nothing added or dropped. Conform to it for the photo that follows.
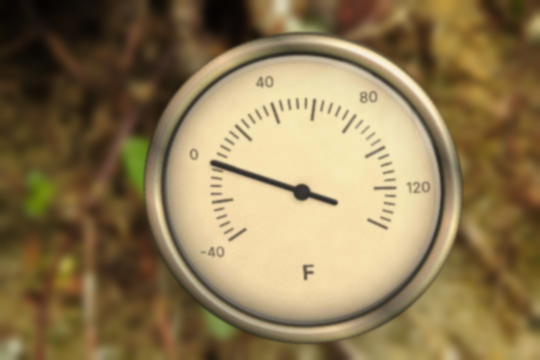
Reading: {"value": 0, "unit": "°F"}
